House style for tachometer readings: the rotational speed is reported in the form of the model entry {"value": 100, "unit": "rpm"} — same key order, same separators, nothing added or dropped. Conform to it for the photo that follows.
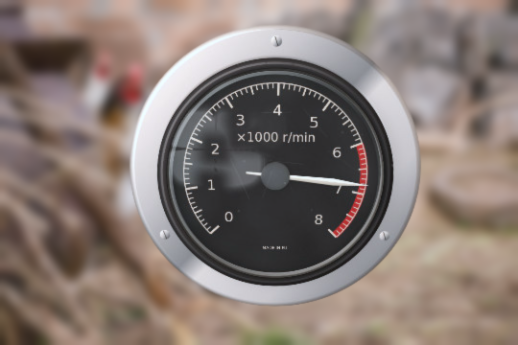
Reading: {"value": 6800, "unit": "rpm"}
